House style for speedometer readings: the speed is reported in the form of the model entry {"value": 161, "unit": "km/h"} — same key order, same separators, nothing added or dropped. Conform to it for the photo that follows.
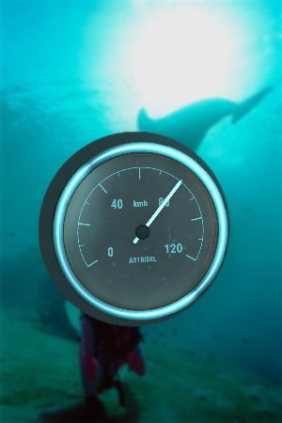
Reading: {"value": 80, "unit": "km/h"}
